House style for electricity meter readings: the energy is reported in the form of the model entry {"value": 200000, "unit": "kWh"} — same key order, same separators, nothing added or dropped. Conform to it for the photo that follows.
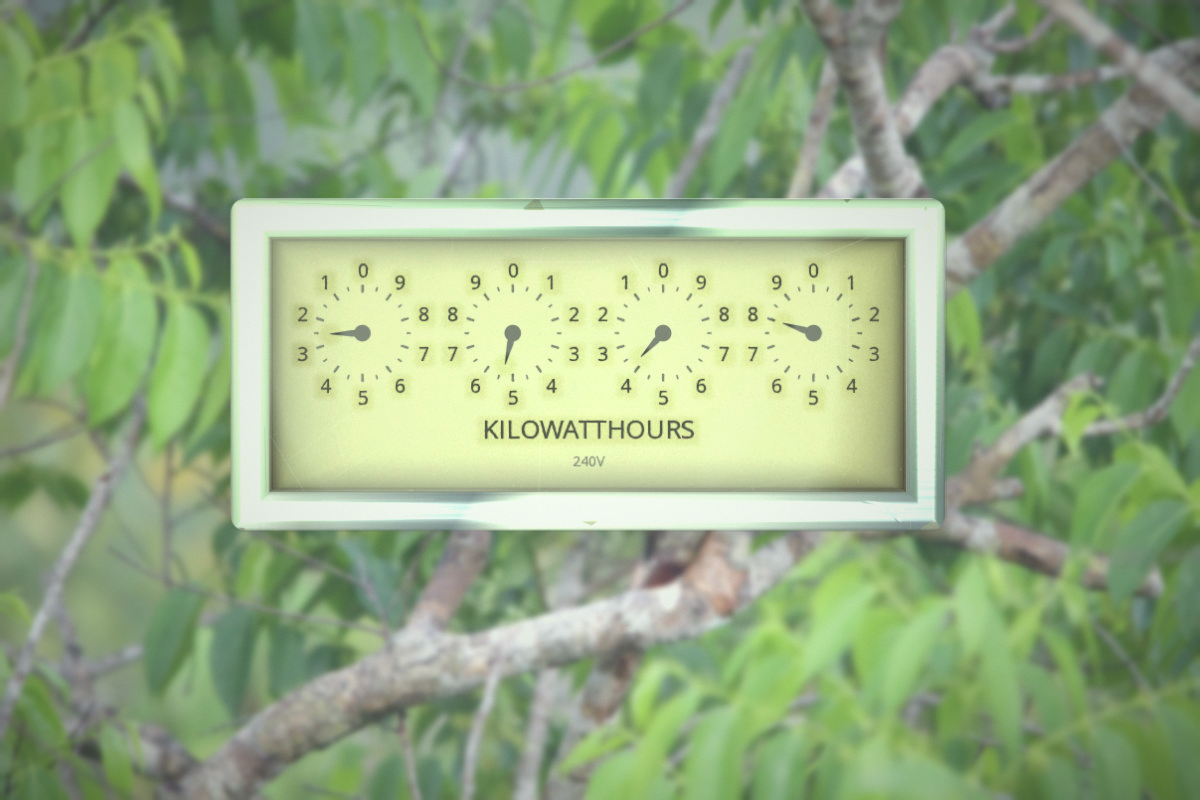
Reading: {"value": 2538, "unit": "kWh"}
